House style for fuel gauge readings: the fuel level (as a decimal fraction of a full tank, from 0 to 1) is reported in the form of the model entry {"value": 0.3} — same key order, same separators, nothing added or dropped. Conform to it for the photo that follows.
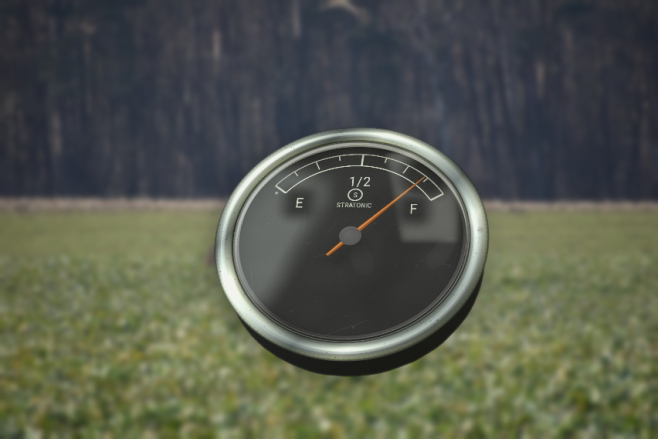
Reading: {"value": 0.875}
